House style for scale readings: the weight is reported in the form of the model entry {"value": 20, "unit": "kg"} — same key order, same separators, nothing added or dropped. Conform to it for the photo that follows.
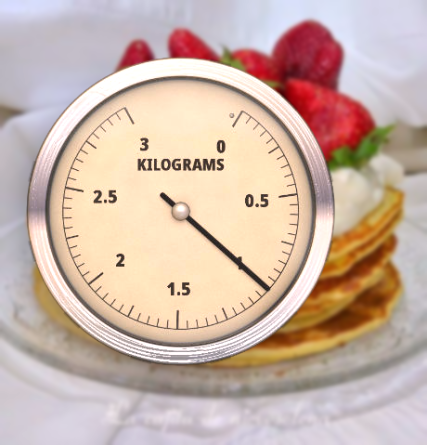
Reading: {"value": 1, "unit": "kg"}
